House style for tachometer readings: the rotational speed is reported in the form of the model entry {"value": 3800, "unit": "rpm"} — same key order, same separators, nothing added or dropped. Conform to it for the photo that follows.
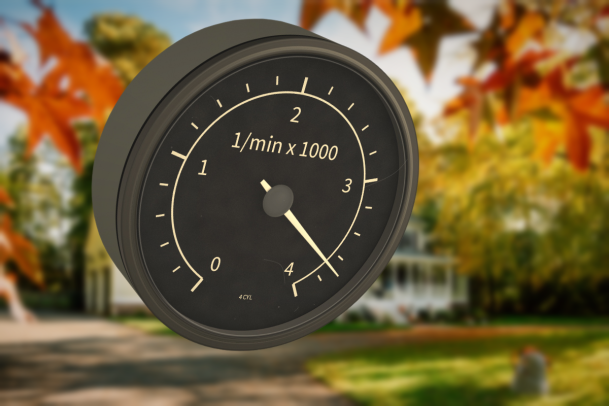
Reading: {"value": 3700, "unit": "rpm"}
